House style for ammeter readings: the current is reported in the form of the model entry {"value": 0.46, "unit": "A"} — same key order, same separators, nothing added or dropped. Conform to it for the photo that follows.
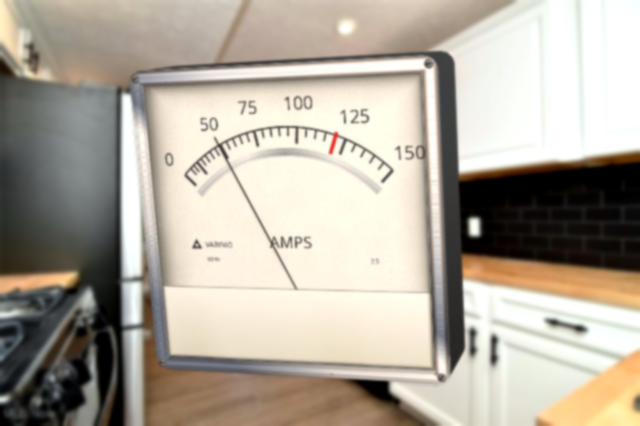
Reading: {"value": 50, "unit": "A"}
